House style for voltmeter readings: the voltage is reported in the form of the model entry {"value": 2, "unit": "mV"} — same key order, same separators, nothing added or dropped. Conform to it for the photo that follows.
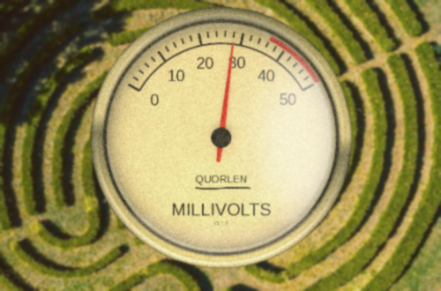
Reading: {"value": 28, "unit": "mV"}
